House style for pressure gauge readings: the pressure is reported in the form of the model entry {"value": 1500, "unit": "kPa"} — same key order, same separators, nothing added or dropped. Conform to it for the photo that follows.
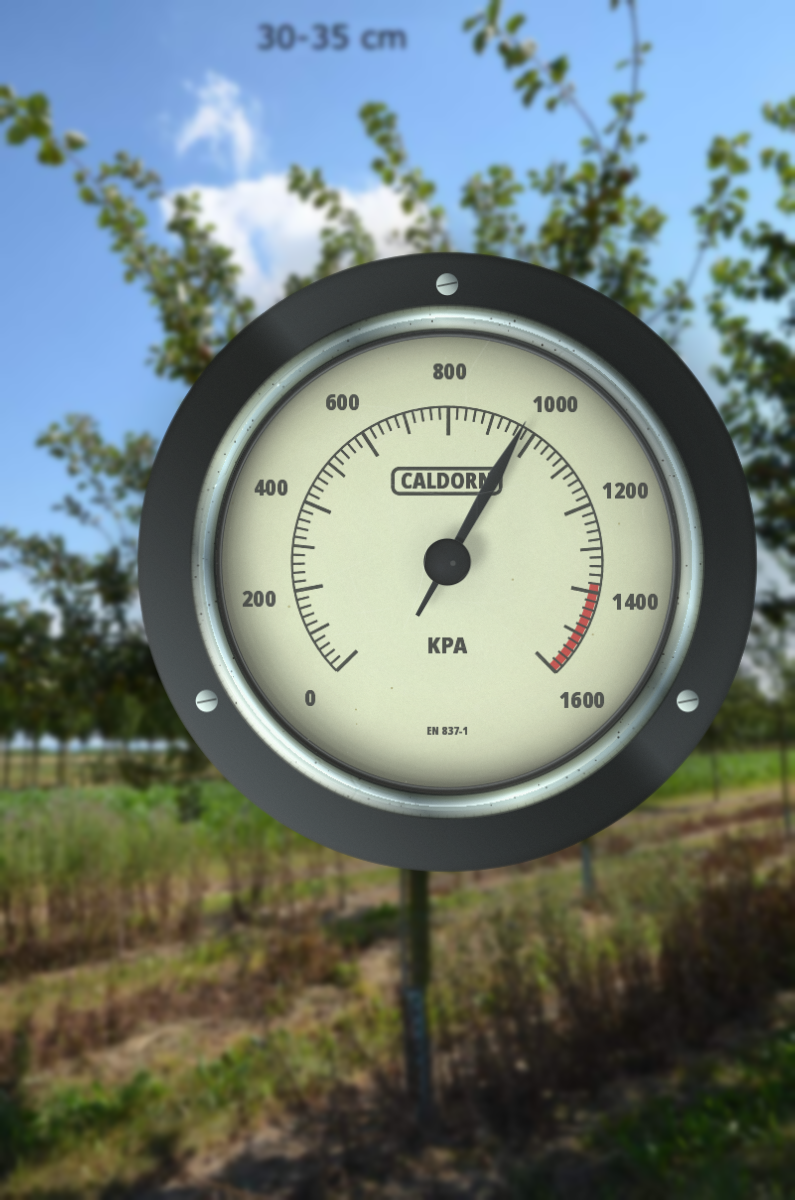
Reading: {"value": 970, "unit": "kPa"}
